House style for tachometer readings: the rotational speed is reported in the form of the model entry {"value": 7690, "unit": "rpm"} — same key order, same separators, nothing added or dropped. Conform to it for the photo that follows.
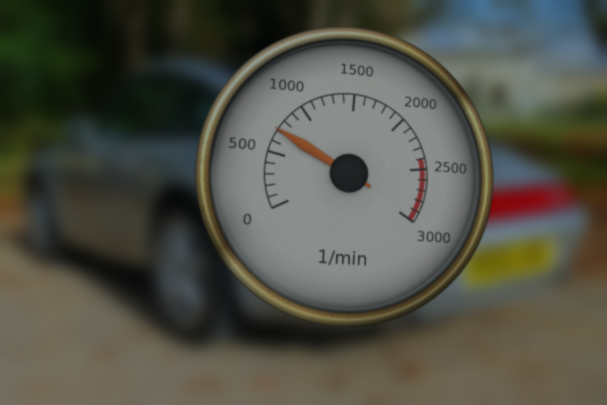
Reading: {"value": 700, "unit": "rpm"}
